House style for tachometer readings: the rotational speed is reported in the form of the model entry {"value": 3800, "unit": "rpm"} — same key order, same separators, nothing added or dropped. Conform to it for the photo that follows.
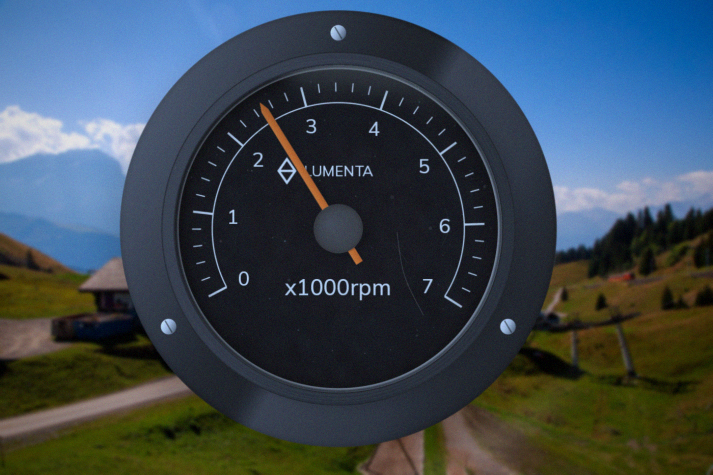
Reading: {"value": 2500, "unit": "rpm"}
